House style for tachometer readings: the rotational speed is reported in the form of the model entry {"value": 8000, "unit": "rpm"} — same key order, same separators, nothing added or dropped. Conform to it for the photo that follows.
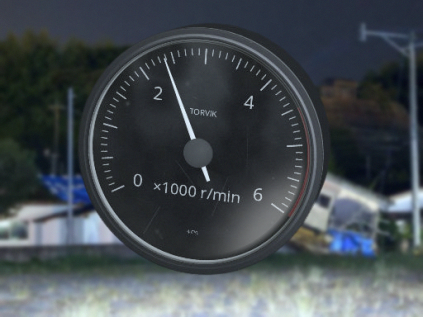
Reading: {"value": 2400, "unit": "rpm"}
